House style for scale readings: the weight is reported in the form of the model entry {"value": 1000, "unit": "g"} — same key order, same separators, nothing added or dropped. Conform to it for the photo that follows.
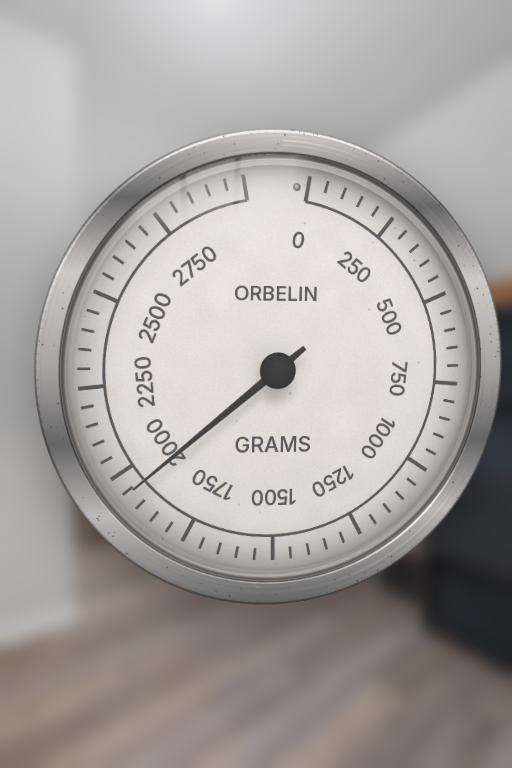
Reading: {"value": 1950, "unit": "g"}
